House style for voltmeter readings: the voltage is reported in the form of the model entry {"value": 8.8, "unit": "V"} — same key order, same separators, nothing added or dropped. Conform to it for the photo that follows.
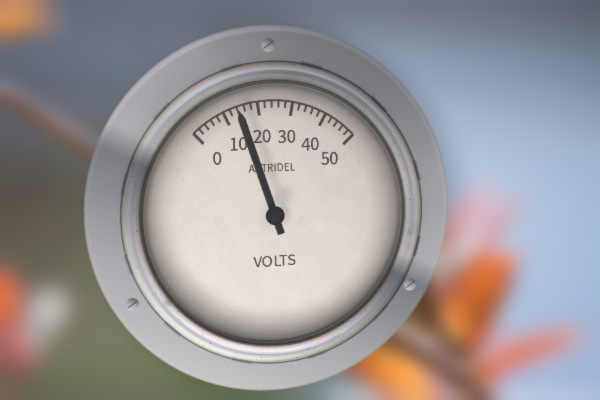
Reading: {"value": 14, "unit": "V"}
